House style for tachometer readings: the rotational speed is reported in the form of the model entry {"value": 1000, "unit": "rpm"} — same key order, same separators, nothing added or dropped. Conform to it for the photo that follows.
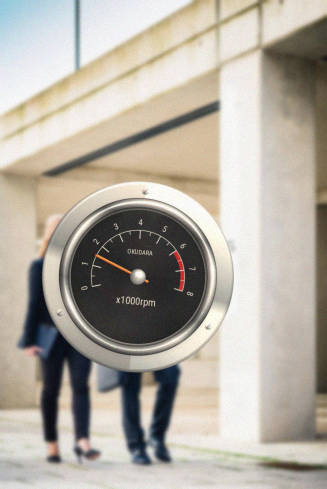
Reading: {"value": 1500, "unit": "rpm"}
